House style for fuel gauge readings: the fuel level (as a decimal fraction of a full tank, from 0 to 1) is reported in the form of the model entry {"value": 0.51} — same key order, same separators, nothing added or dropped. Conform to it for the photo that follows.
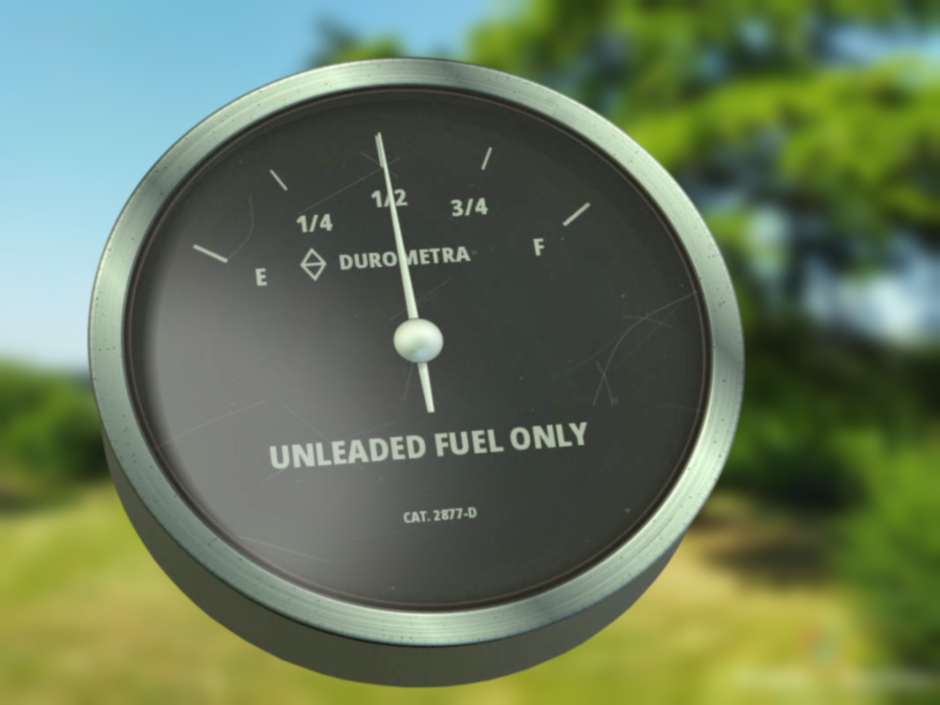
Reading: {"value": 0.5}
